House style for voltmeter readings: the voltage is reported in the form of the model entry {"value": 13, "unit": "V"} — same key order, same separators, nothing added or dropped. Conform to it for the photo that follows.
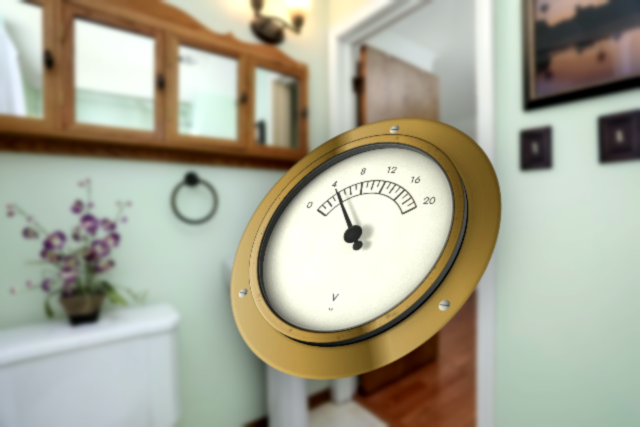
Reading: {"value": 4, "unit": "V"}
